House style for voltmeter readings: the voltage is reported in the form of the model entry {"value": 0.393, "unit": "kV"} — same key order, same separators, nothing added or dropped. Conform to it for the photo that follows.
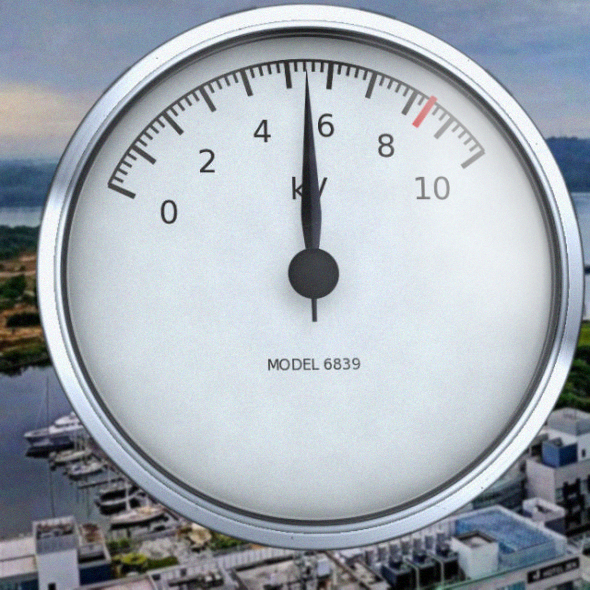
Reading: {"value": 5.4, "unit": "kV"}
